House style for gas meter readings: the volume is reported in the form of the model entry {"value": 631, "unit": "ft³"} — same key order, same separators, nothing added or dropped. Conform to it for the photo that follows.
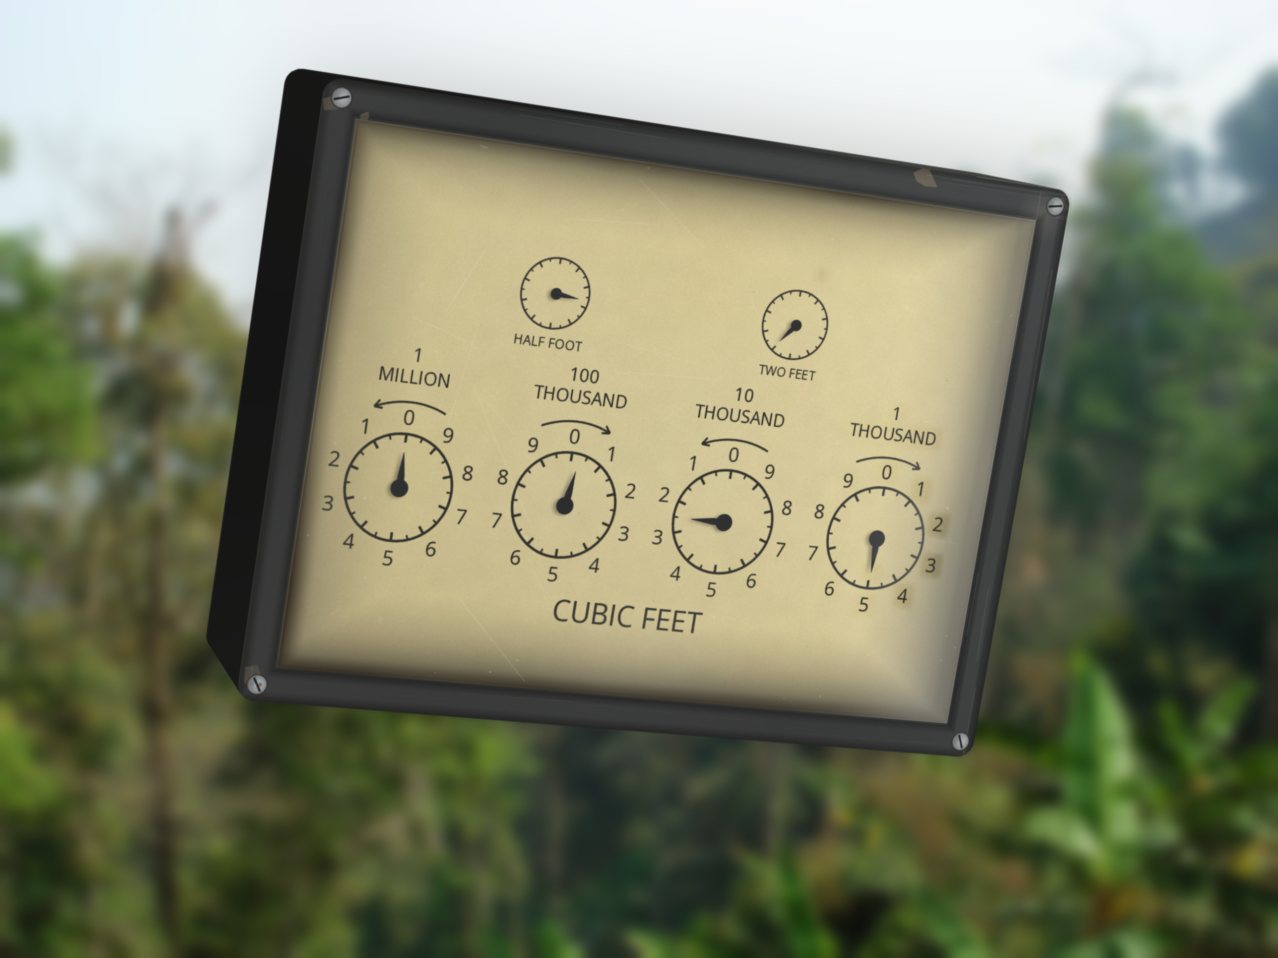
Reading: {"value": 2500, "unit": "ft³"}
